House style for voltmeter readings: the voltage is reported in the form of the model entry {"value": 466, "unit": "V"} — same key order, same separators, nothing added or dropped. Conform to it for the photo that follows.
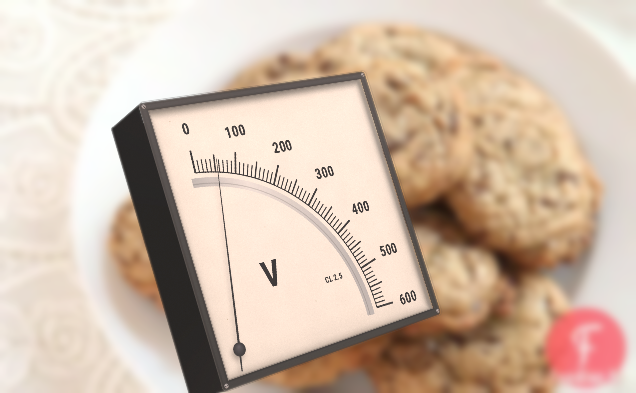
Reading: {"value": 50, "unit": "V"}
